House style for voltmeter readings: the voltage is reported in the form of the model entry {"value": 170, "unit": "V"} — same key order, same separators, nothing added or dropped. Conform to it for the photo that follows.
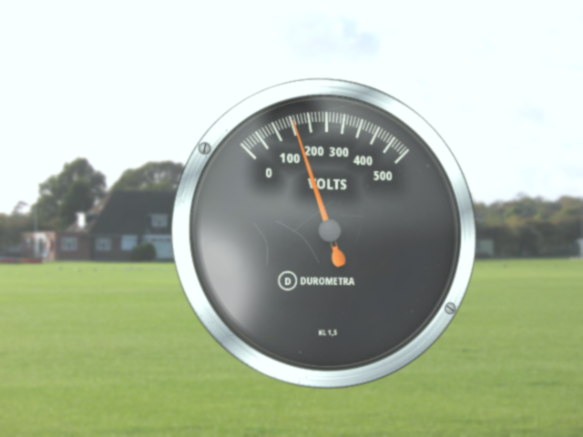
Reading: {"value": 150, "unit": "V"}
